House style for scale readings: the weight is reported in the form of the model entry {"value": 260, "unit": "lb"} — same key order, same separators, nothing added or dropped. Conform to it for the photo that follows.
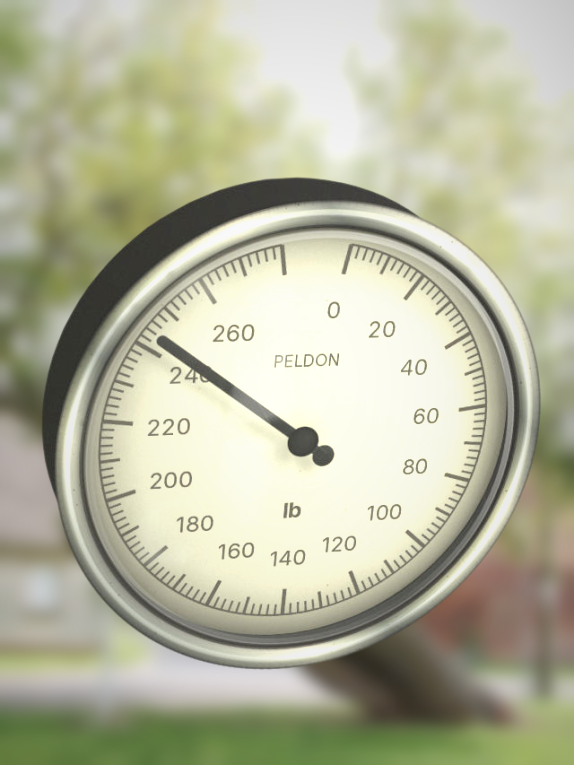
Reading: {"value": 244, "unit": "lb"}
